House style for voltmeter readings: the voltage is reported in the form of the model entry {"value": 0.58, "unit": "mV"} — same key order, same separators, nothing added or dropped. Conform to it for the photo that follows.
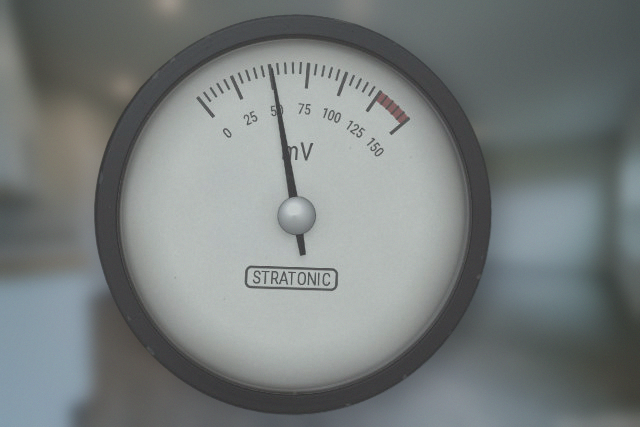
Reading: {"value": 50, "unit": "mV"}
